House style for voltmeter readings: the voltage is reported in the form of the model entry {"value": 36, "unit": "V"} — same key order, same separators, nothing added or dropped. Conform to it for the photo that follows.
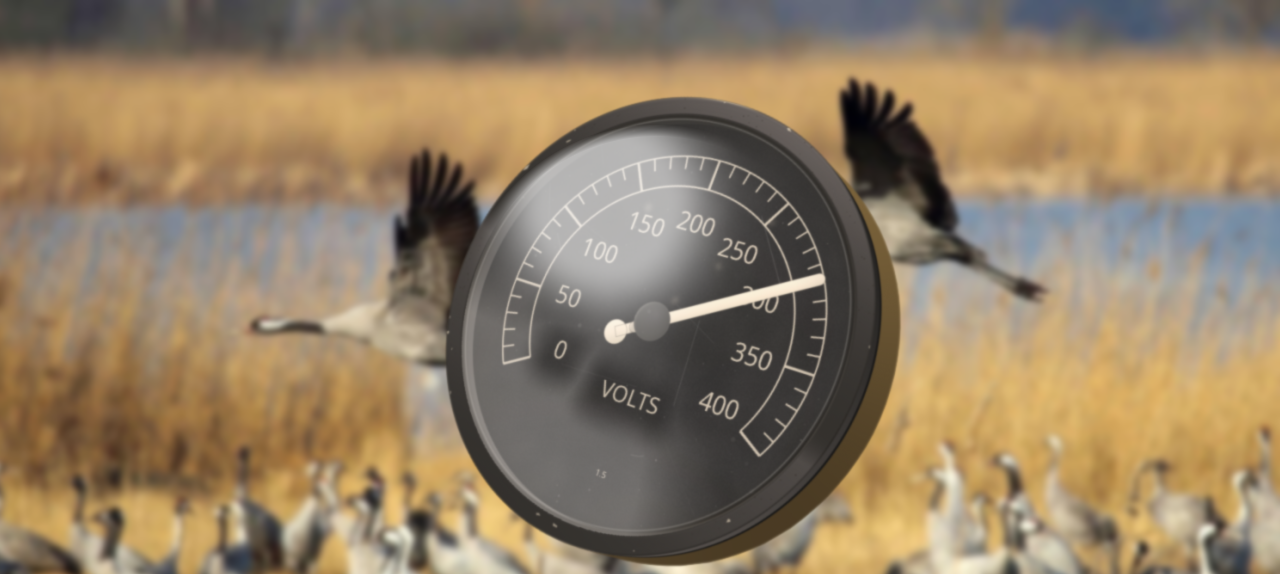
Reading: {"value": 300, "unit": "V"}
